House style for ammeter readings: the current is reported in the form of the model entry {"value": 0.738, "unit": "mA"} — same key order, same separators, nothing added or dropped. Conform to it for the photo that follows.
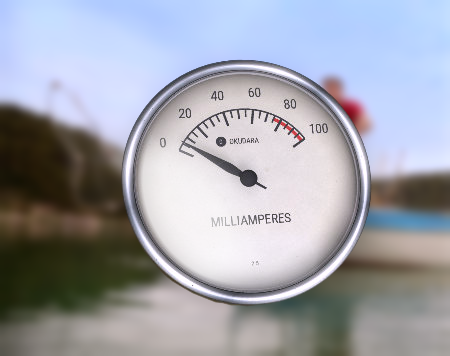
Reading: {"value": 5, "unit": "mA"}
